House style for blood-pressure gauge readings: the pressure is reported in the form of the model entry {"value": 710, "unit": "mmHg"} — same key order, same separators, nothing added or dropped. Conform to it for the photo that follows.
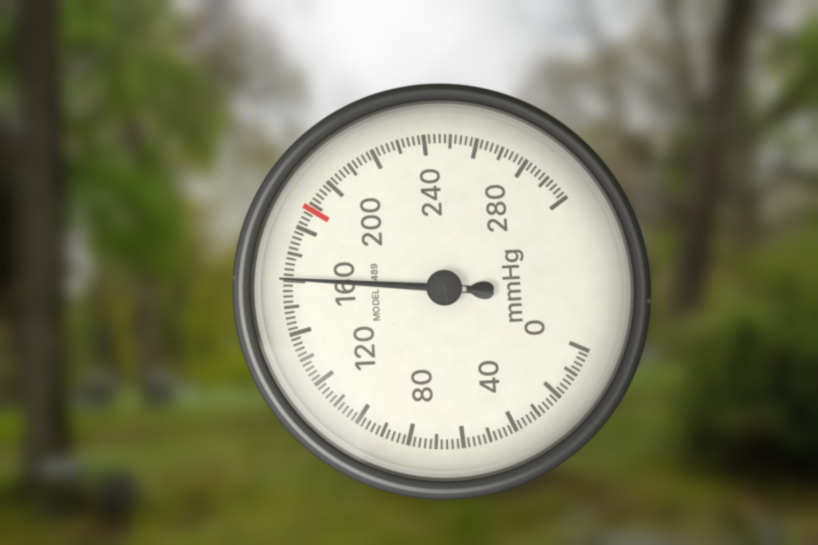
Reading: {"value": 160, "unit": "mmHg"}
